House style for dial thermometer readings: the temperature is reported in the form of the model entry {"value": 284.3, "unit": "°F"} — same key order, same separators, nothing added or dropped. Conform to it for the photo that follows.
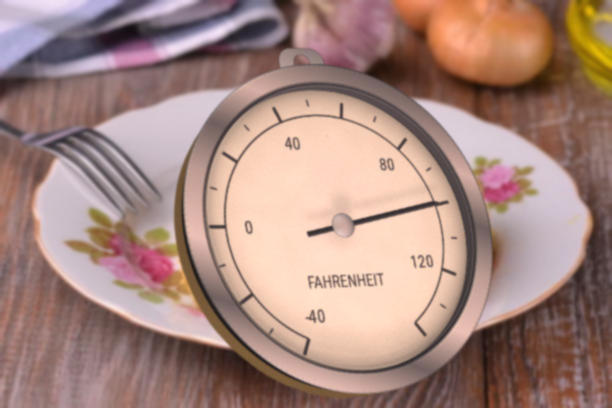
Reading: {"value": 100, "unit": "°F"}
